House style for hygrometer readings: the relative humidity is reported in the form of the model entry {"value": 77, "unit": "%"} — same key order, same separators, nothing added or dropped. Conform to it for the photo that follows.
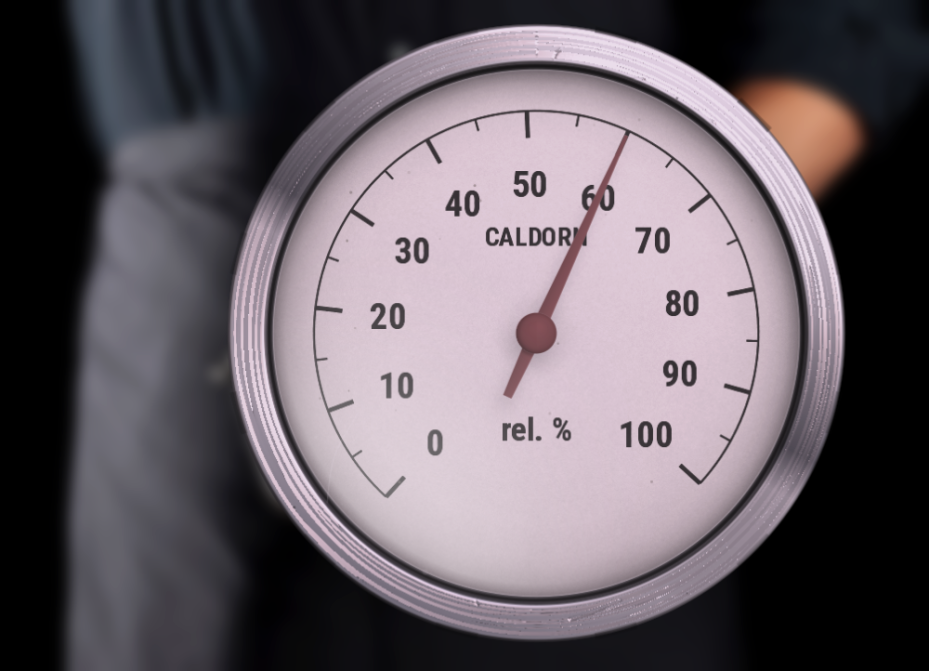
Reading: {"value": 60, "unit": "%"}
